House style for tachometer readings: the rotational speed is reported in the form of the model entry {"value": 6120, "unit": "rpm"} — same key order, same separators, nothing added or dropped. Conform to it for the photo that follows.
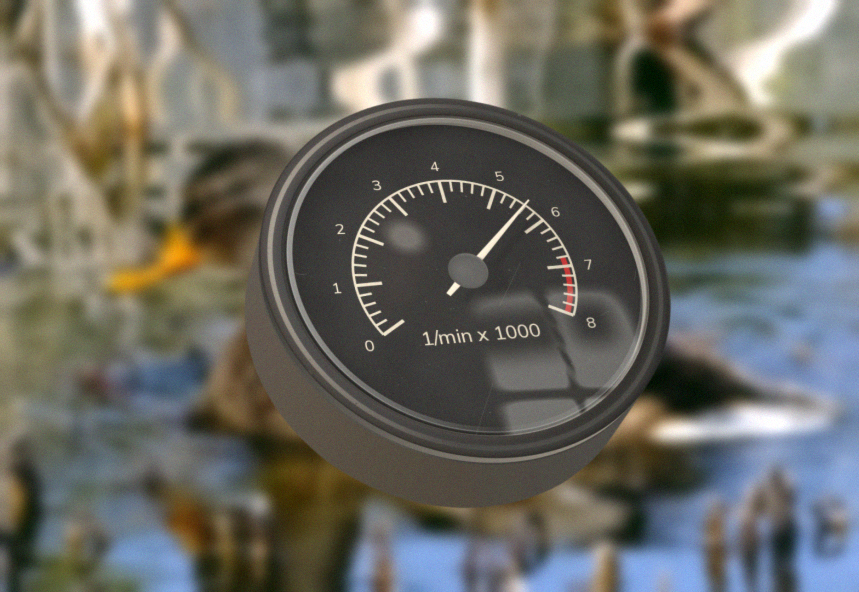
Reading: {"value": 5600, "unit": "rpm"}
